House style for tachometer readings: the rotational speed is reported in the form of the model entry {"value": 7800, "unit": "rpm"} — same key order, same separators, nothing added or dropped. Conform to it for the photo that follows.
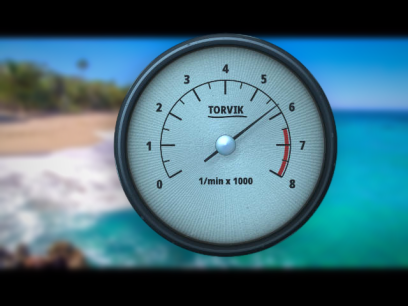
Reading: {"value": 5750, "unit": "rpm"}
